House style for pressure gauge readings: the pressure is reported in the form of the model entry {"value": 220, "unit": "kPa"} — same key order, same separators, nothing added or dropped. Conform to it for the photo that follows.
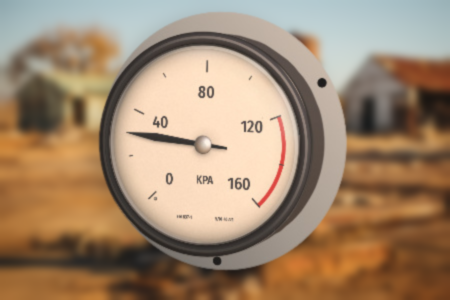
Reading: {"value": 30, "unit": "kPa"}
